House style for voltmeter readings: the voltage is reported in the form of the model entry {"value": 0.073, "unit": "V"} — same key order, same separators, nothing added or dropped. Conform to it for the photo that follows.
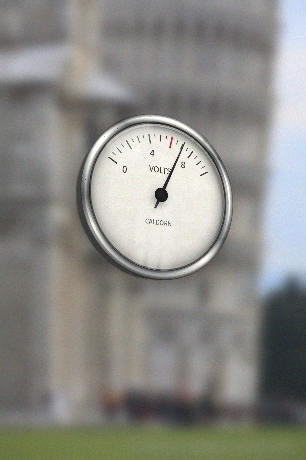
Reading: {"value": 7, "unit": "V"}
